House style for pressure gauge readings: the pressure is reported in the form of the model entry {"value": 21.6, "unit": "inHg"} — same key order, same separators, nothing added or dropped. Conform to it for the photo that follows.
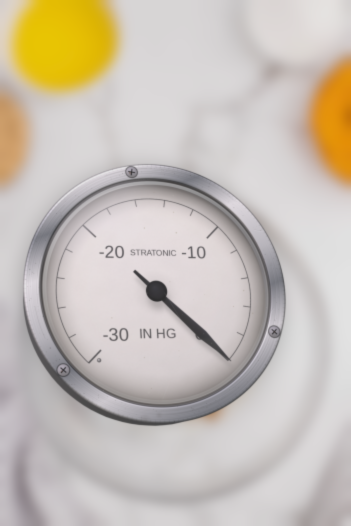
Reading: {"value": 0, "unit": "inHg"}
